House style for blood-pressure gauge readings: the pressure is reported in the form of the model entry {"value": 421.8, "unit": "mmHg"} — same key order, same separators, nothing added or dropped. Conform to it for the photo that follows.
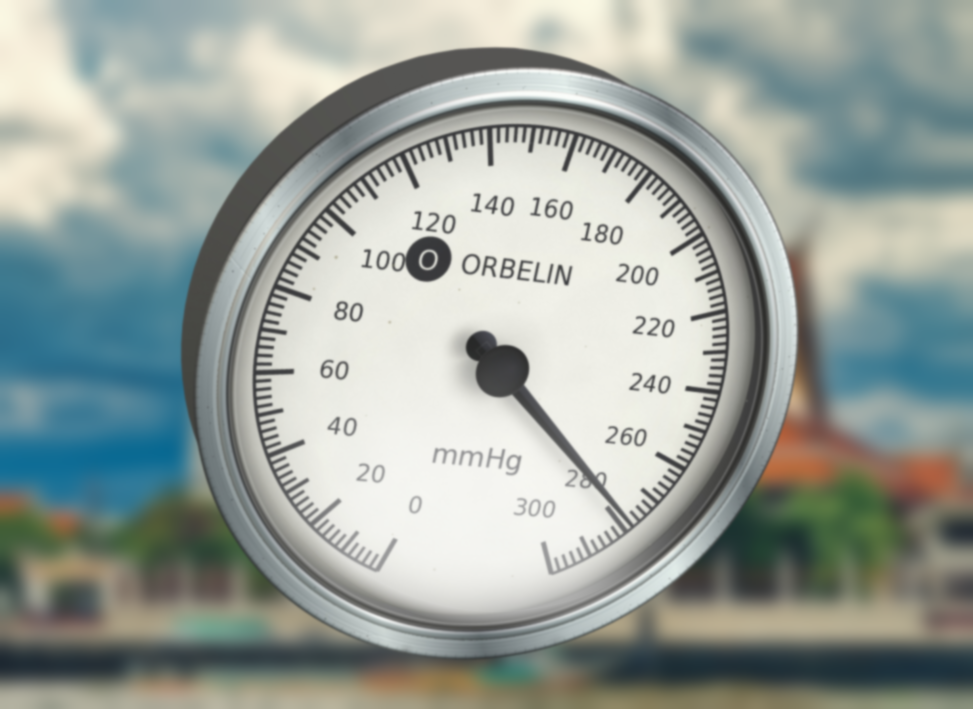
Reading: {"value": 278, "unit": "mmHg"}
